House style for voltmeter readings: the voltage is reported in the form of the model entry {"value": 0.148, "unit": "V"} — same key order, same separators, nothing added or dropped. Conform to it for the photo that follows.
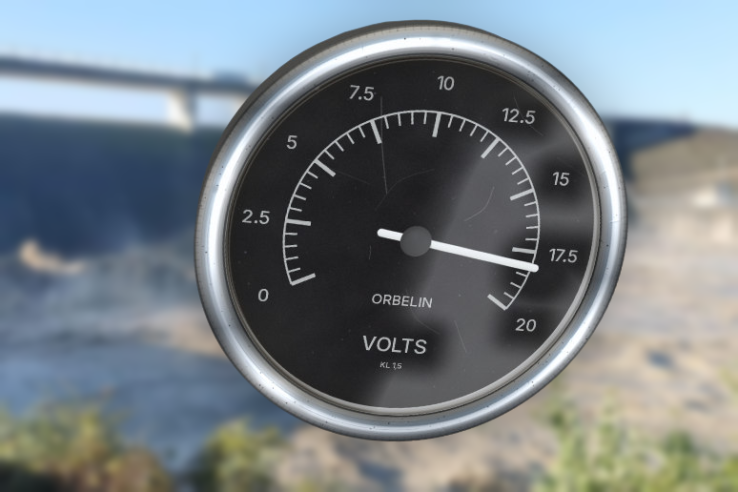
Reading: {"value": 18, "unit": "V"}
